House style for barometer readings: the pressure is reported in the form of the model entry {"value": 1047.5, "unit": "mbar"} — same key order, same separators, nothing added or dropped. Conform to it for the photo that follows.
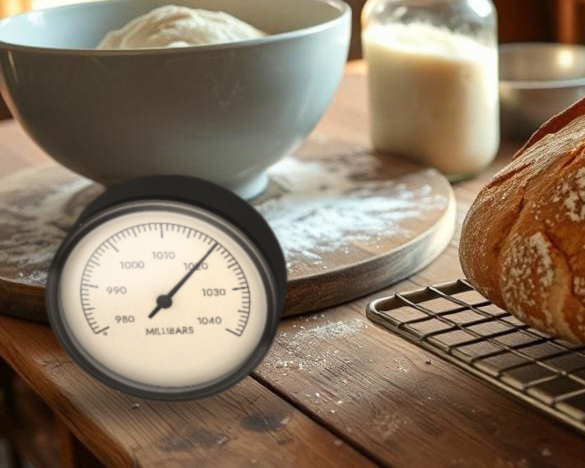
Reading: {"value": 1020, "unit": "mbar"}
